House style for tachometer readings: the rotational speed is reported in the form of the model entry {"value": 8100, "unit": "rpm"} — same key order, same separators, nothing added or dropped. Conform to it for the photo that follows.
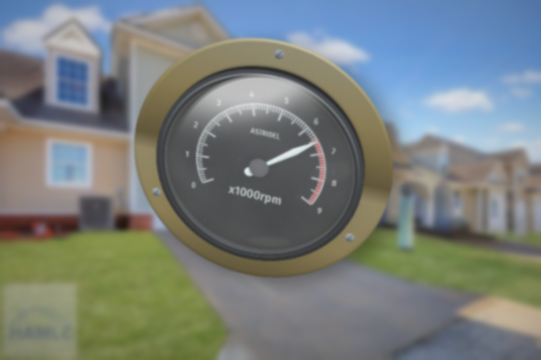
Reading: {"value": 6500, "unit": "rpm"}
